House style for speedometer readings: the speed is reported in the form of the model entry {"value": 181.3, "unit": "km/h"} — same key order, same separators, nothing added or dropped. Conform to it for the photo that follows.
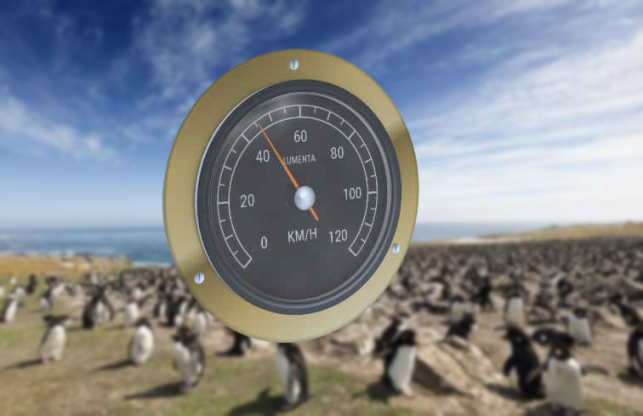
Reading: {"value": 45, "unit": "km/h"}
